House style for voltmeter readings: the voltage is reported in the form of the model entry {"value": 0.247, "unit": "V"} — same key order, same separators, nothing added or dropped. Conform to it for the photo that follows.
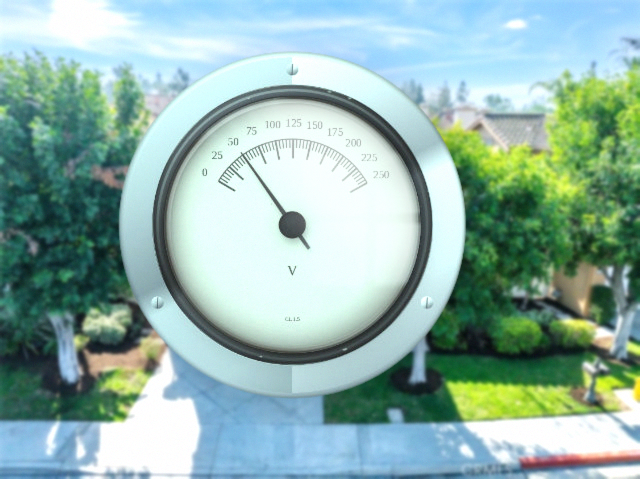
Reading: {"value": 50, "unit": "V"}
